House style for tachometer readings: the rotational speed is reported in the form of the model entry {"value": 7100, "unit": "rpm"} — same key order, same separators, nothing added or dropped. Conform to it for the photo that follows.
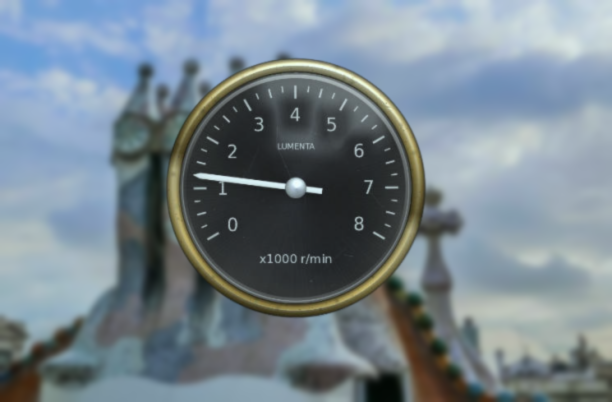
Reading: {"value": 1250, "unit": "rpm"}
